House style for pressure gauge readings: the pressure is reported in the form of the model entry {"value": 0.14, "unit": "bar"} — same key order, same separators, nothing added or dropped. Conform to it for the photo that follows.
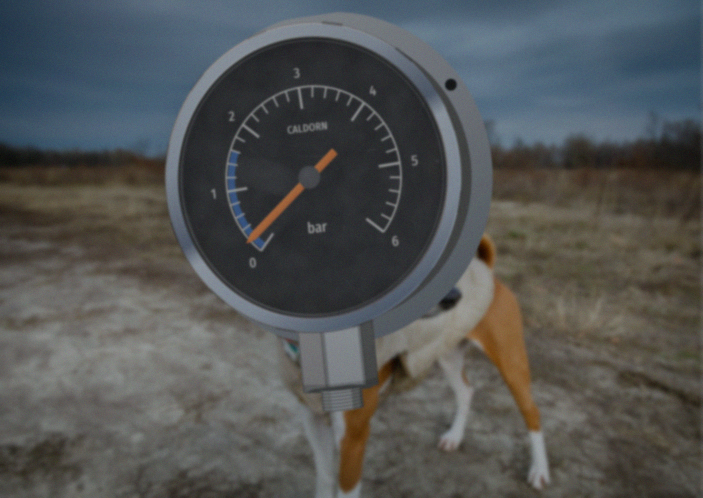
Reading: {"value": 0.2, "unit": "bar"}
